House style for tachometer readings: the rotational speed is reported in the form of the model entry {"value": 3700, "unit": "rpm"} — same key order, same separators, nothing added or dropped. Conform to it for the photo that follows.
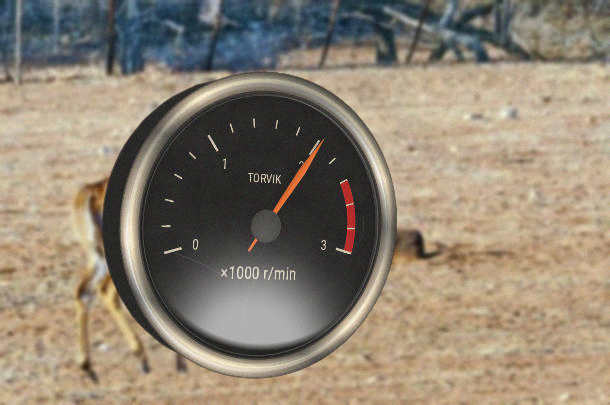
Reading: {"value": 2000, "unit": "rpm"}
